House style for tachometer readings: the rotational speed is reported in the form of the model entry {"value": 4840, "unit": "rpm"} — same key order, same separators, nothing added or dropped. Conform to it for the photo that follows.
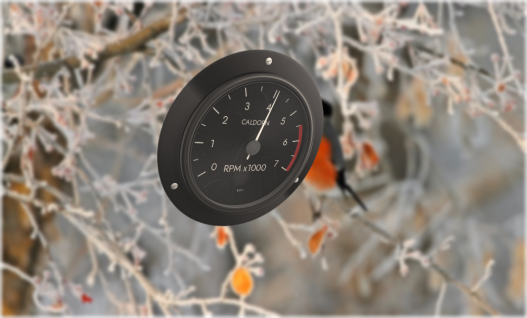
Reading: {"value": 4000, "unit": "rpm"}
